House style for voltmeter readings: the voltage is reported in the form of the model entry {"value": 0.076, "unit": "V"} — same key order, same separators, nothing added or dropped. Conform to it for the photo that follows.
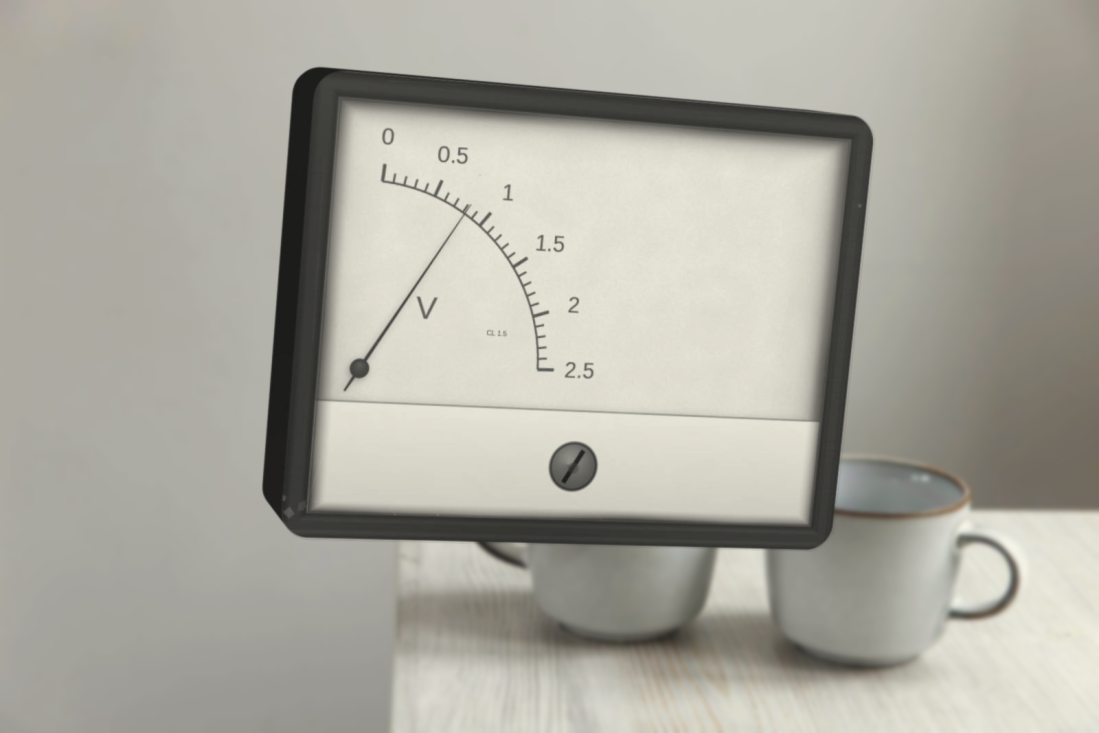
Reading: {"value": 0.8, "unit": "V"}
